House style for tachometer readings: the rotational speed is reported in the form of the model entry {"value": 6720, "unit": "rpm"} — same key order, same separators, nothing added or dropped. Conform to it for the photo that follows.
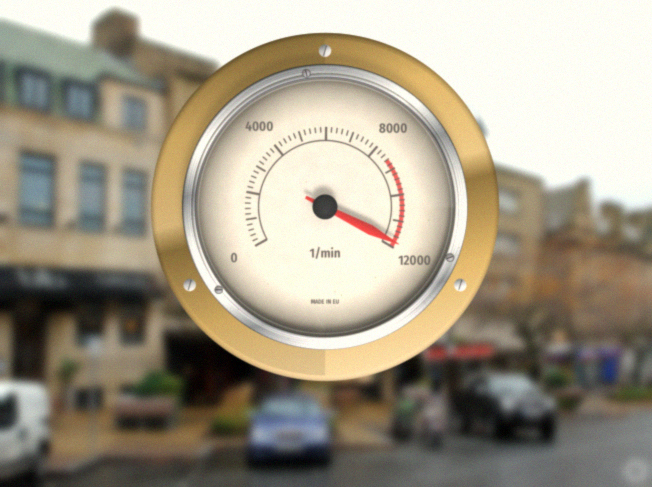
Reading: {"value": 11800, "unit": "rpm"}
